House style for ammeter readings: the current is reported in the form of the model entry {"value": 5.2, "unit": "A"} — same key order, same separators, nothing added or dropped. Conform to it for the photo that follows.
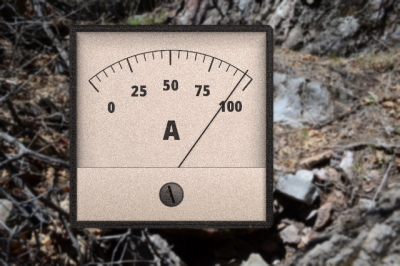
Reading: {"value": 95, "unit": "A"}
